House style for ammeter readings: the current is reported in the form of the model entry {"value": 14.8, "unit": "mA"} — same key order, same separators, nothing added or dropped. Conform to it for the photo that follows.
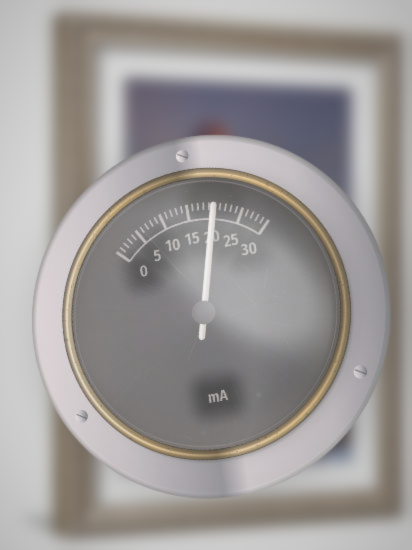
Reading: {"value": 20, "unit": "mA"}
